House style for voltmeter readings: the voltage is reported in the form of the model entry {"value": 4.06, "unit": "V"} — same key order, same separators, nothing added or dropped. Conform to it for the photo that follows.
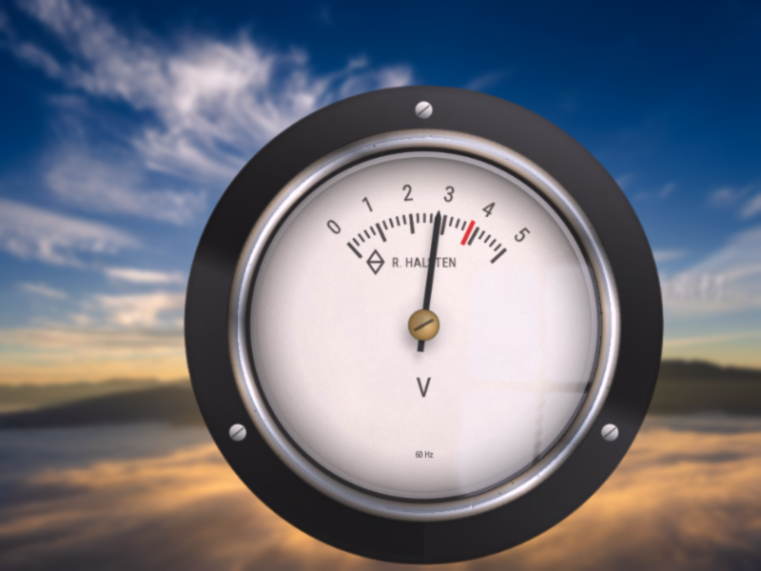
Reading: {"value": 2.8, "unit": "V"}
